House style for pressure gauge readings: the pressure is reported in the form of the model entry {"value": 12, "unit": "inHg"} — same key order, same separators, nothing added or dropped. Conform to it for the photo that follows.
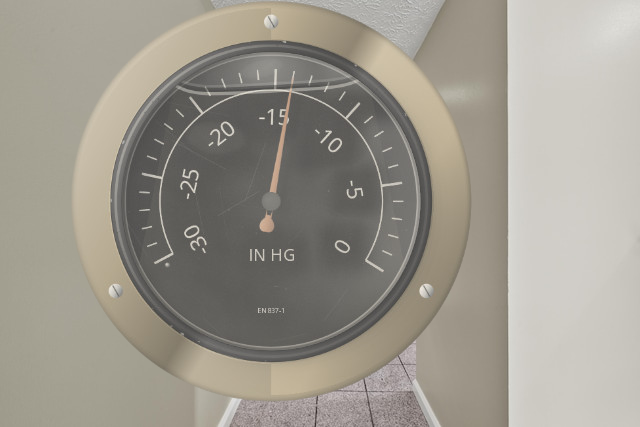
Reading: {"value": -14, "unit": "inHg"}
